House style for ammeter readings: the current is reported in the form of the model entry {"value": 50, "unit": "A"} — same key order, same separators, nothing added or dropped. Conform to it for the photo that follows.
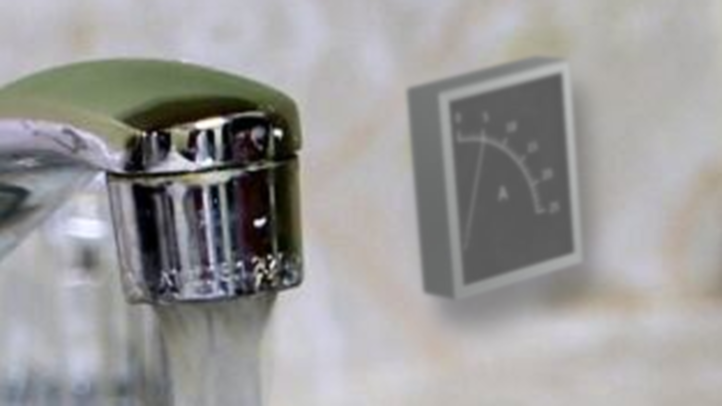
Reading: {"value": 5, "unit": "A"}
